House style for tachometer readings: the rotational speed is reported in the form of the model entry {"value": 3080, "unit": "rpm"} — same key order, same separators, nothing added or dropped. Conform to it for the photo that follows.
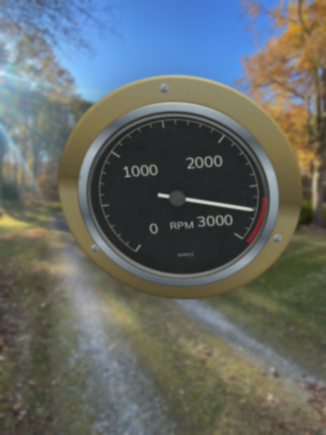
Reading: {"value": 2700, "unit": "rpm"}
